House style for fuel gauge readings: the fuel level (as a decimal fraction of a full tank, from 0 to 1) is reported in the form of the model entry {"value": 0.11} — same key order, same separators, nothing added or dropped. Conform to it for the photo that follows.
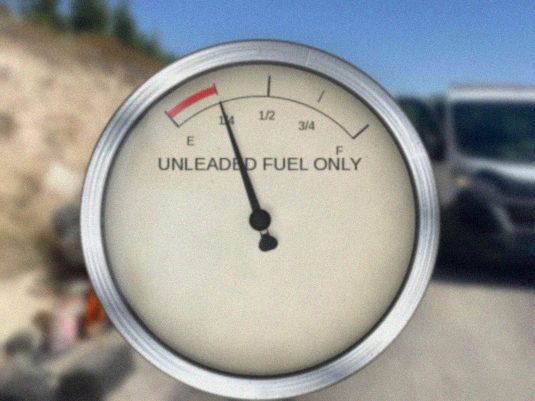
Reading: {"value": 0.25}
